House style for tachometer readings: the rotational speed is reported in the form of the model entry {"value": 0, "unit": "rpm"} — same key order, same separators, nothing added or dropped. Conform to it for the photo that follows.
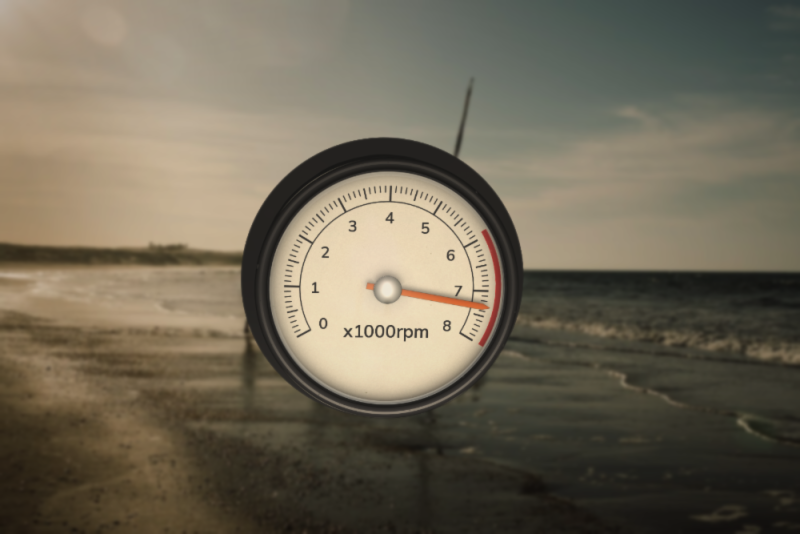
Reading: {"value": 7300, "unit": "rpm"}
